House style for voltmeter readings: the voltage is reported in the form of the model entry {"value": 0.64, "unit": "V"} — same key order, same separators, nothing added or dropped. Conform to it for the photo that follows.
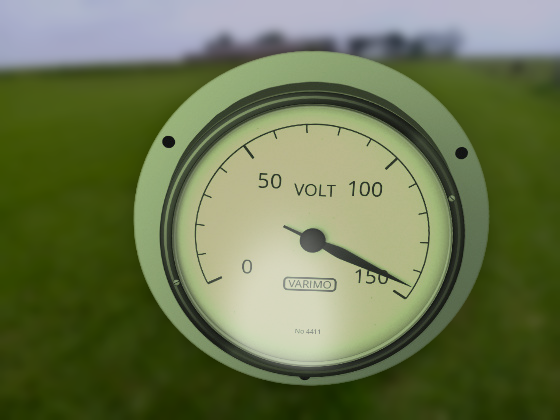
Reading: {"value": 145, "unit": "V"}
